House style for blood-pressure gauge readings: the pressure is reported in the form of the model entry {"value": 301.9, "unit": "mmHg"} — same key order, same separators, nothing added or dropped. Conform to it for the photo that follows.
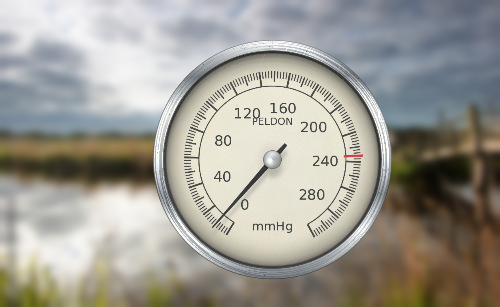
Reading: {"value": 10, "unit": "mmHg"}
